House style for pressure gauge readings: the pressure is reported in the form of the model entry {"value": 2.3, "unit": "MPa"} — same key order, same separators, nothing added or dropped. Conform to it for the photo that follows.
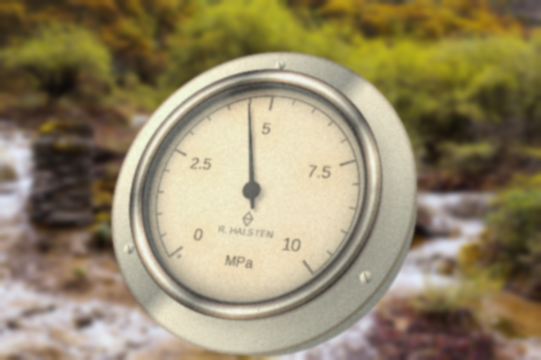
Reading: {"value": 4.5, "unit": "MPa"}
